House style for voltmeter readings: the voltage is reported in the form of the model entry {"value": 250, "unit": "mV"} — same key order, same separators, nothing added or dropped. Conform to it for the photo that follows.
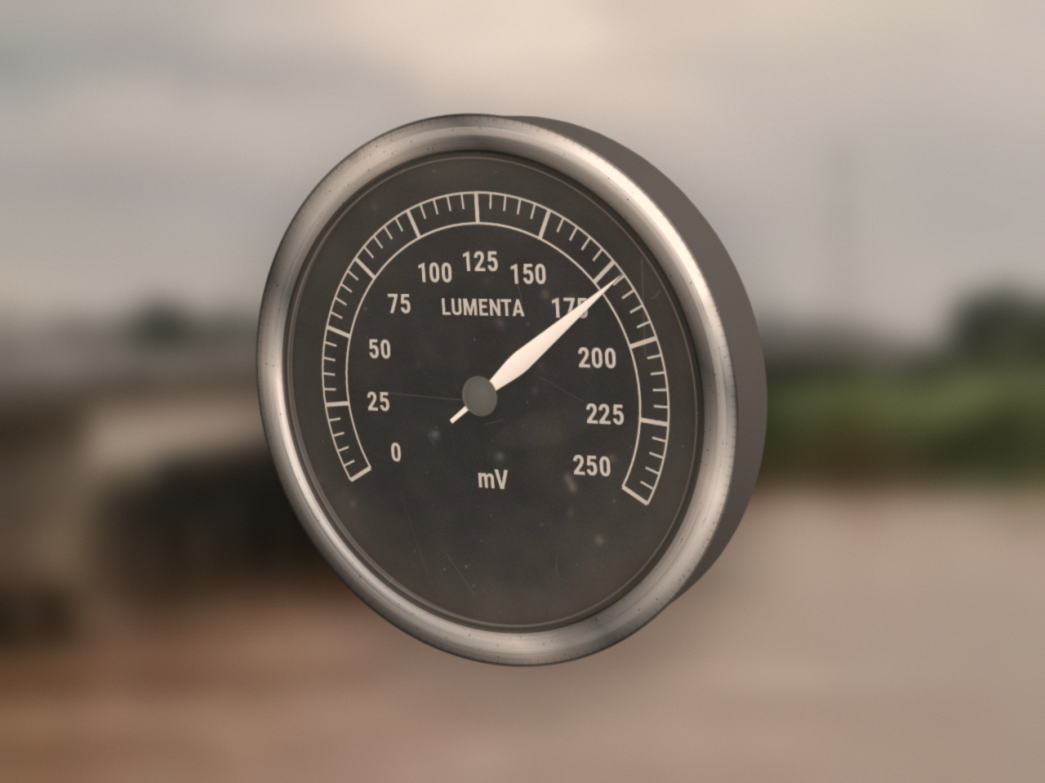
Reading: {"value": 180, "unit": "mV"}
